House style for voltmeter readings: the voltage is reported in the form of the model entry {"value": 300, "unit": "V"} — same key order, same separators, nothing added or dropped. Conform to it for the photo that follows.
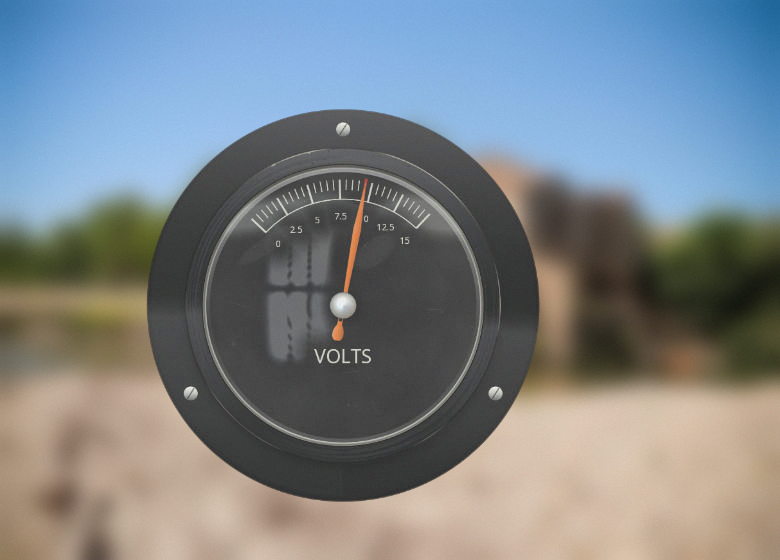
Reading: {"value": 9.5, "unit": "V"}
